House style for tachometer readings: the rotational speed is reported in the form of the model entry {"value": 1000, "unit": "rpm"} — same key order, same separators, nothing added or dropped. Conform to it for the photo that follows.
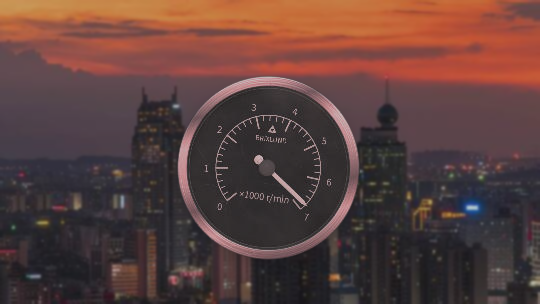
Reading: {"value": 6800, "unit": "rpm"}
